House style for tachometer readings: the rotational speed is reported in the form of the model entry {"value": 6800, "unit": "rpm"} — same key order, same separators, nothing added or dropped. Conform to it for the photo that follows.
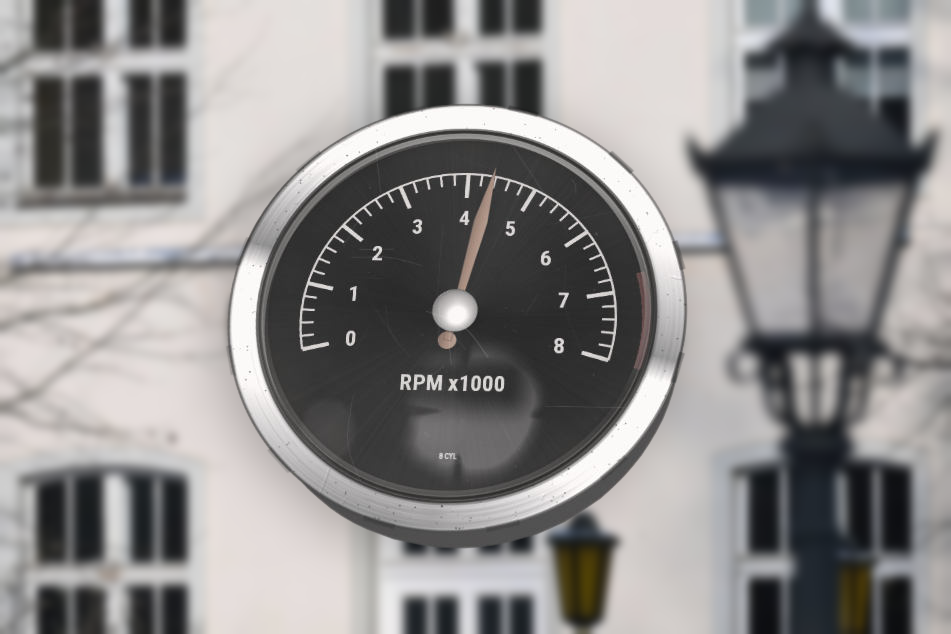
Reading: {"value": 4400, "unit": "rpm"}
